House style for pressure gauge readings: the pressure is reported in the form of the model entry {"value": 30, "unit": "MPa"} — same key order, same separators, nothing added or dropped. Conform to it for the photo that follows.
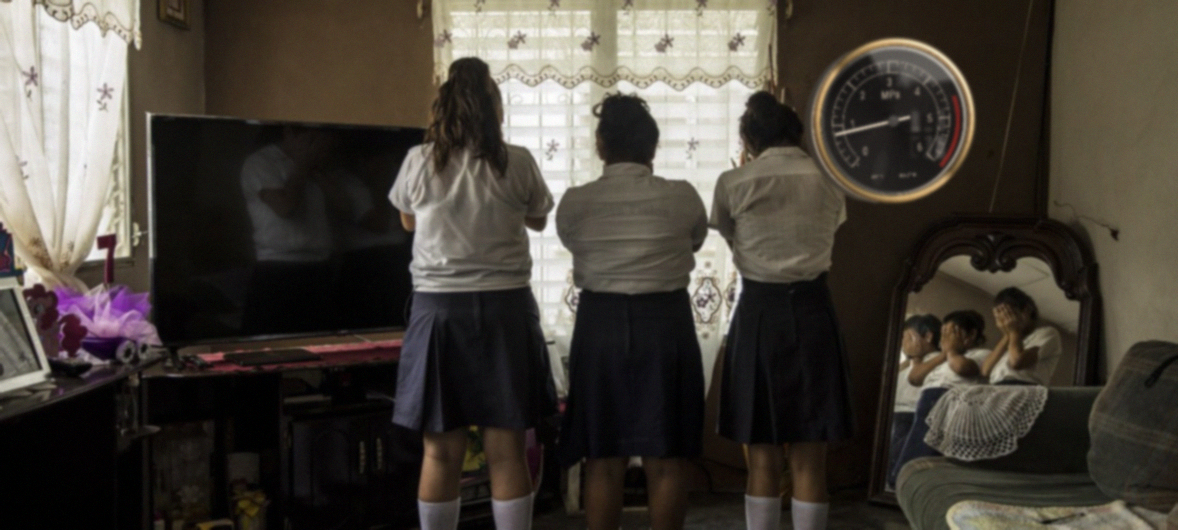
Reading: {"value": 0.8, "unit": "MPa"}
